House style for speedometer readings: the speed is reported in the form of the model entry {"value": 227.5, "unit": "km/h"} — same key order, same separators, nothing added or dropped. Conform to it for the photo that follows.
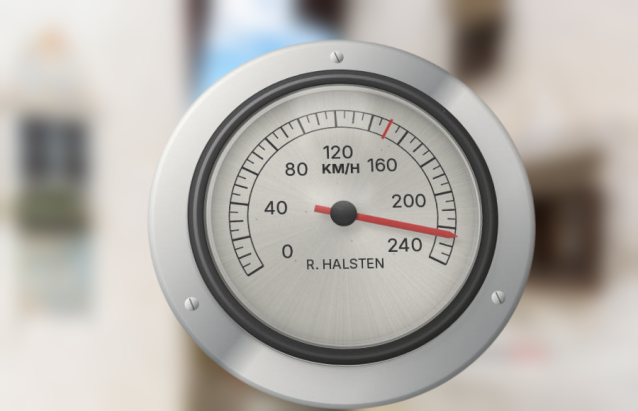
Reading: {"value": 225, "unit": "km/h"}
